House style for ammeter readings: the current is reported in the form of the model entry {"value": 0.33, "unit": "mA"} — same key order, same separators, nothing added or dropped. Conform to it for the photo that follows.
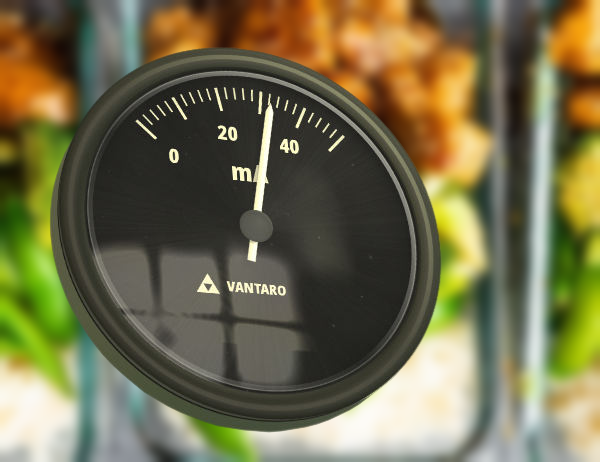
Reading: {"value": 32, "unit": "mA"}
